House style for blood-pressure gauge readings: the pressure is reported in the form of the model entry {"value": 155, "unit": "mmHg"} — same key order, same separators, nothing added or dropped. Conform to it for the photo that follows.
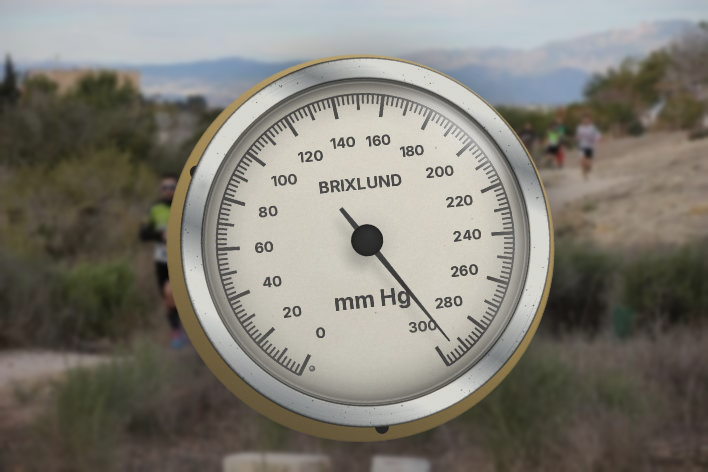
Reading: {"value": 294, "unit": "mmHg"}
